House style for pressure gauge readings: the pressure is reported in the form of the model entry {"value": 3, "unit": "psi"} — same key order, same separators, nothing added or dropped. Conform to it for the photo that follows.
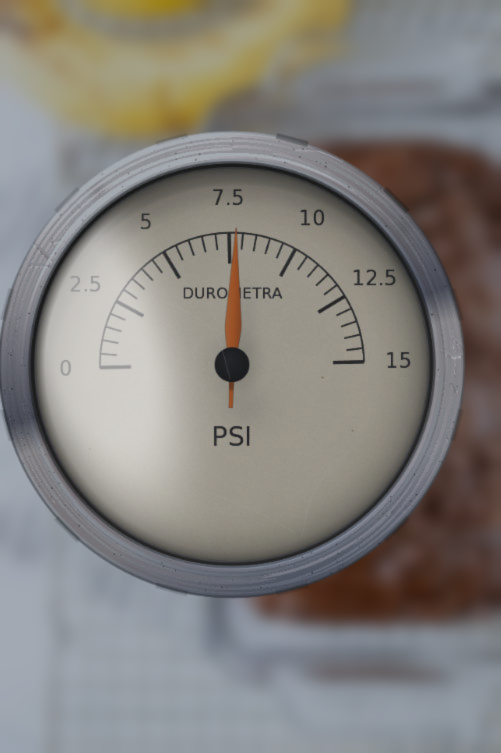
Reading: {"value": 7.75, "unit": "psi"}
